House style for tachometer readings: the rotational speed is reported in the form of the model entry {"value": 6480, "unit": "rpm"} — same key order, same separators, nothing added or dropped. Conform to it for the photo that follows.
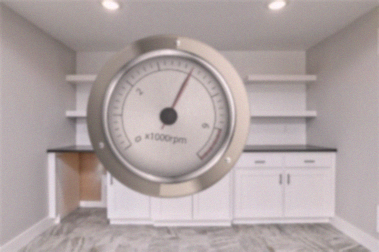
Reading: {"value": 4000, "unit": "rpm"}
